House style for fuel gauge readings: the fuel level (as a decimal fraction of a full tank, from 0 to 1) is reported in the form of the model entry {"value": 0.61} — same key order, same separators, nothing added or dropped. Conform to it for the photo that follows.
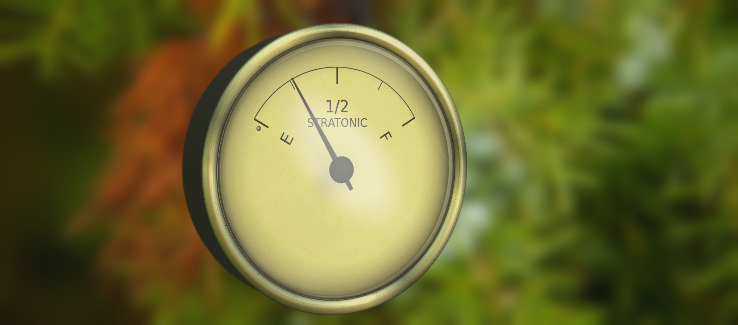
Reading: {"value": 0.25}
